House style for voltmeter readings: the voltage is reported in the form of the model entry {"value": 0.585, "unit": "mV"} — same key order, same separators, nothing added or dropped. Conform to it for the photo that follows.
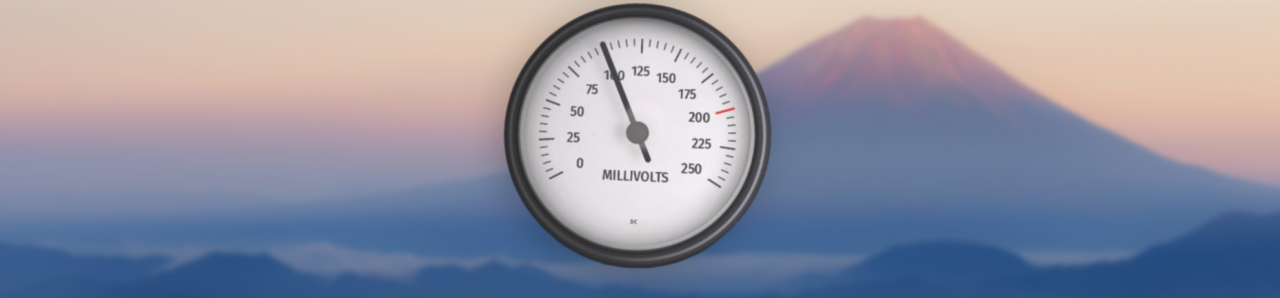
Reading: {"value": 100, "unit": "mV"}
